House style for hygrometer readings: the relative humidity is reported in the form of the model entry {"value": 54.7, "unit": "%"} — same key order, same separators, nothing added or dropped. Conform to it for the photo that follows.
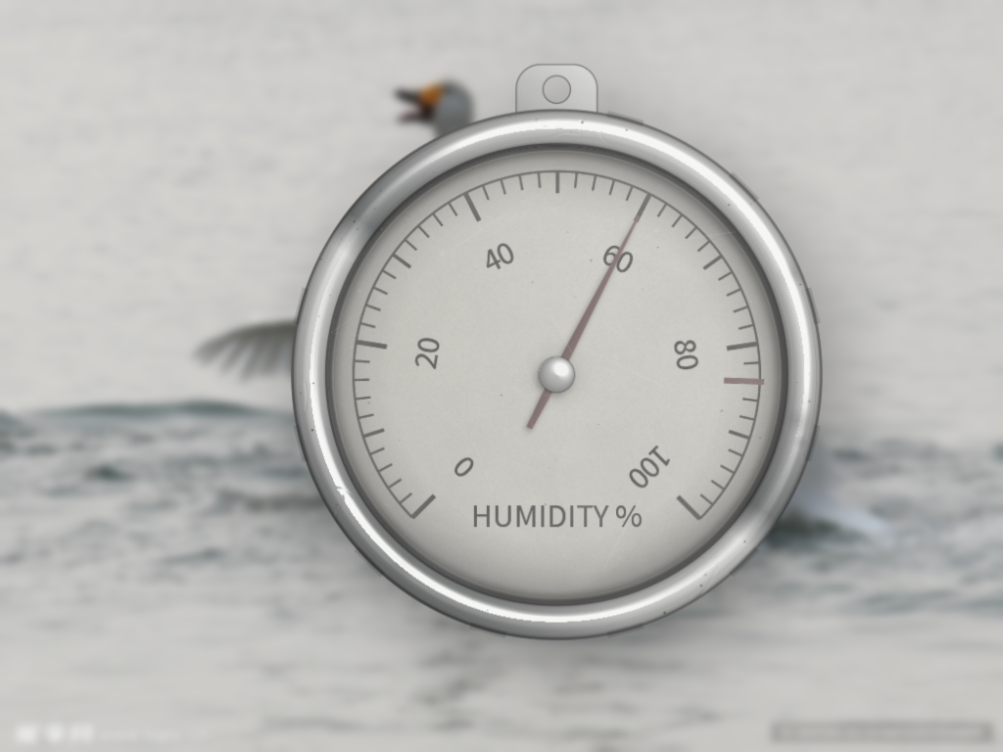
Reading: {"value": 60, "unit": "%"}
